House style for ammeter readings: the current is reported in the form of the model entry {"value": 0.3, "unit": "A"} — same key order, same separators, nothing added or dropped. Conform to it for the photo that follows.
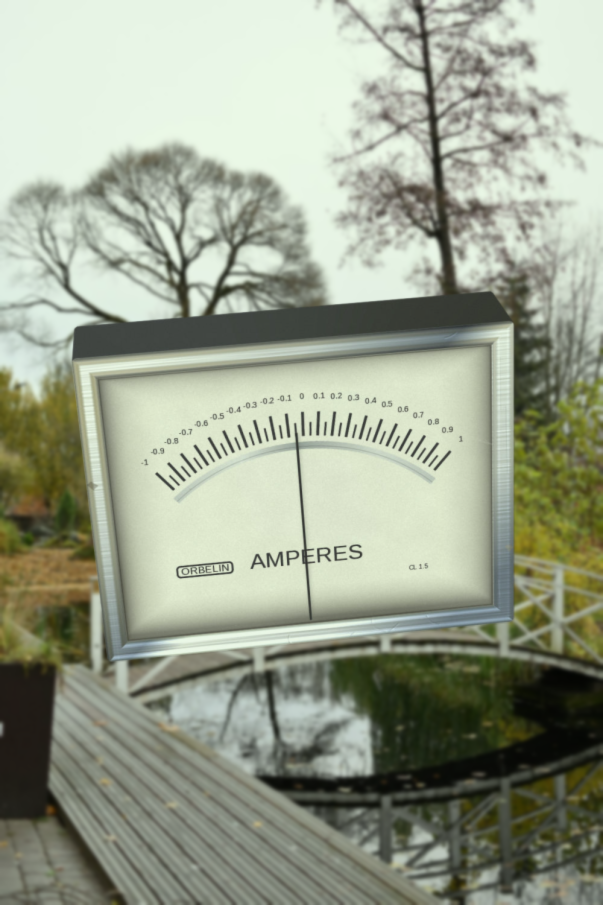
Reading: {"value": -0.05, "unit": "A"}
